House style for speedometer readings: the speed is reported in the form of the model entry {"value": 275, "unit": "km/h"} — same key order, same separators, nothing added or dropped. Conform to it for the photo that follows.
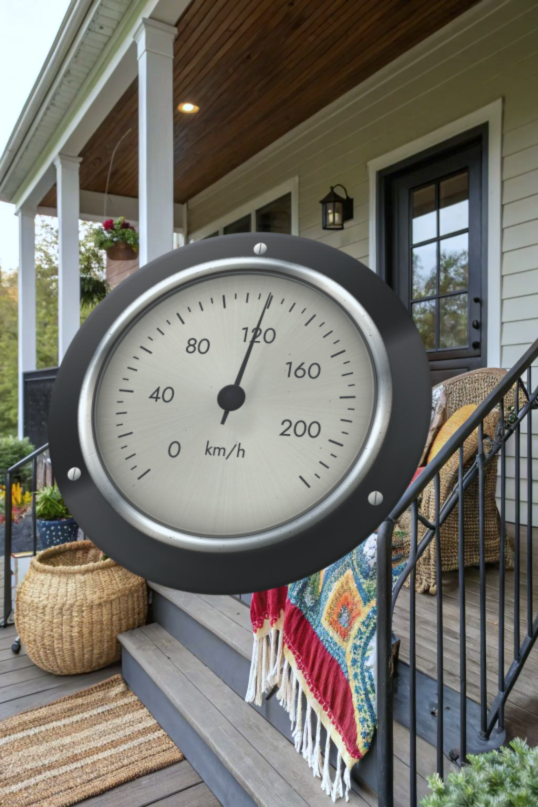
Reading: {"value": 120, "unit": "km/h"}
